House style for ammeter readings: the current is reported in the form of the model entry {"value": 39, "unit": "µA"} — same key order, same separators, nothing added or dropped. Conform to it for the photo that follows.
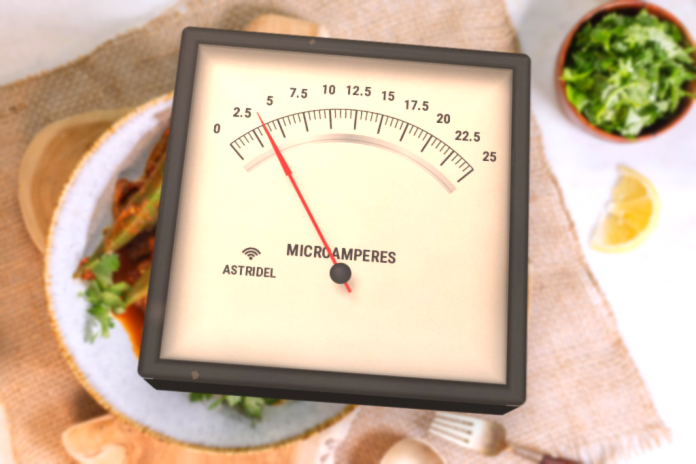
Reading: {"value": 3.5, "unit": "µA"}
